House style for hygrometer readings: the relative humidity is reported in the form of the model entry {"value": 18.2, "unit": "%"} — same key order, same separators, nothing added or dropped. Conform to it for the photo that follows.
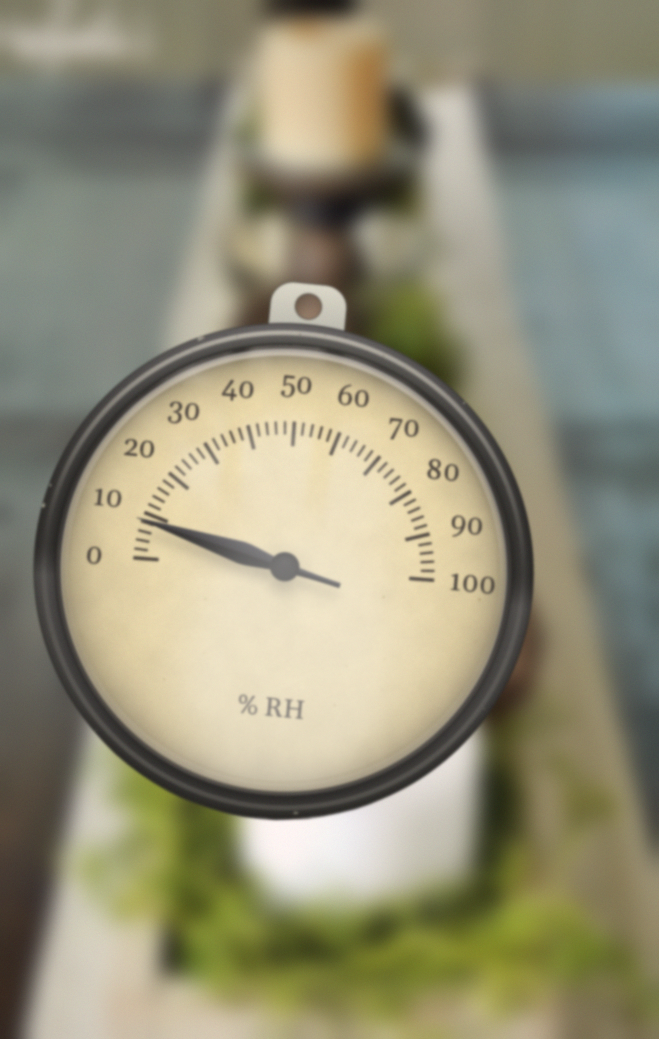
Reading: {"value": 8, "unit": "%"}
